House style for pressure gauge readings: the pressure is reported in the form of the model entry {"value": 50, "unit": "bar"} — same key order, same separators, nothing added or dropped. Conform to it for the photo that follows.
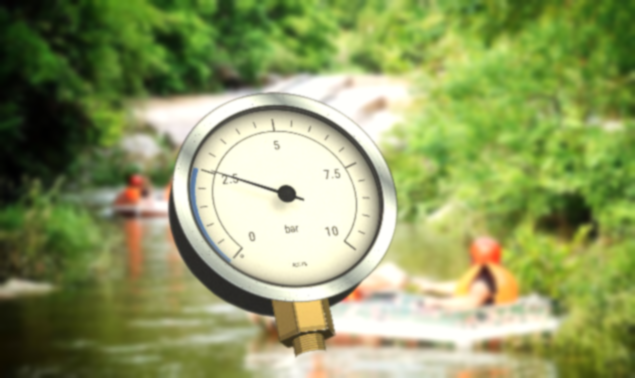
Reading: {"value": 2.5, "unit": "bar"}
